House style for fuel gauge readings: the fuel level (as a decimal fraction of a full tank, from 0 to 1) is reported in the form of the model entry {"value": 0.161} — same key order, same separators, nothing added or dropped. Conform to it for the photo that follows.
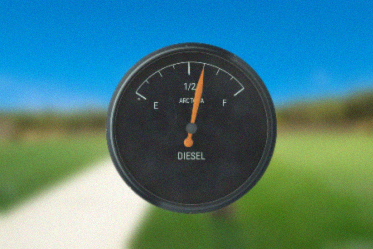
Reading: {"value": 0.625}
